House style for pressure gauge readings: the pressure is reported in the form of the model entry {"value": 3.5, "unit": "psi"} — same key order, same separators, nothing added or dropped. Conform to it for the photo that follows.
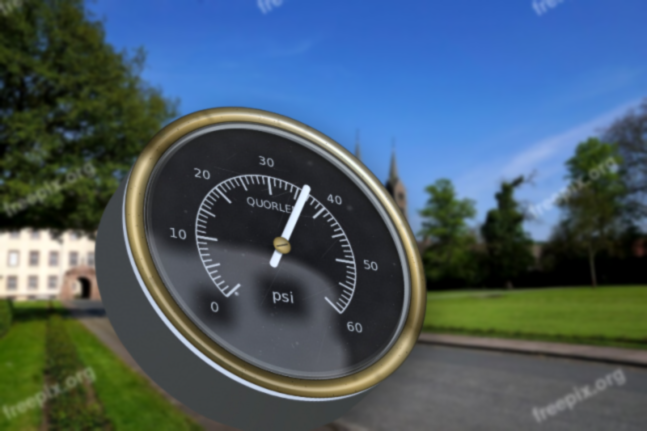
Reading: {"value": 36, "unit": "psi"}
